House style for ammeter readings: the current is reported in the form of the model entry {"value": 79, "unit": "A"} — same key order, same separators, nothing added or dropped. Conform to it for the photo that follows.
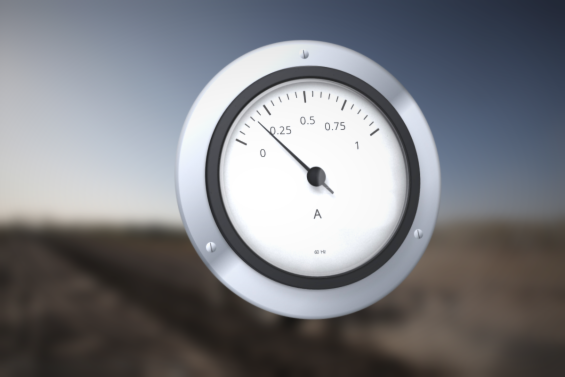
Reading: {"value": 0.15, "unit": "A"}
